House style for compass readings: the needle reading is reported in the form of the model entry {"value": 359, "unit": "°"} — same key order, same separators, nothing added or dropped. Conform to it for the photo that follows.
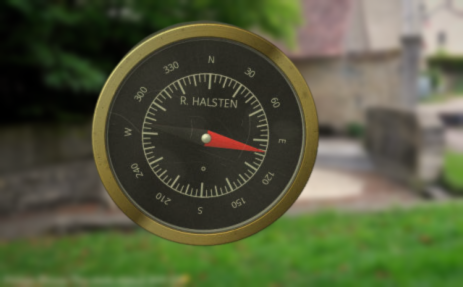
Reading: {"value": 100, "unit": "°"}
